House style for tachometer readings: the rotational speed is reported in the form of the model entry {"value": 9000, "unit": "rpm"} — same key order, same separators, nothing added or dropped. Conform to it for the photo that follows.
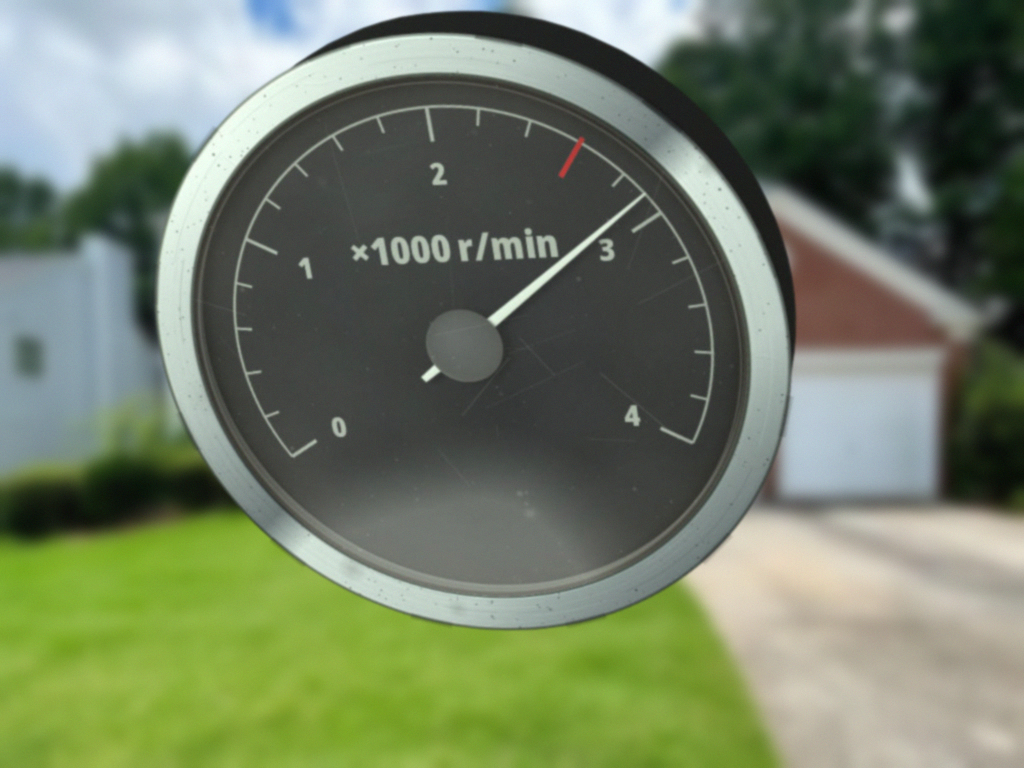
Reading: {"value": 2900, "unit": "rpm"}
